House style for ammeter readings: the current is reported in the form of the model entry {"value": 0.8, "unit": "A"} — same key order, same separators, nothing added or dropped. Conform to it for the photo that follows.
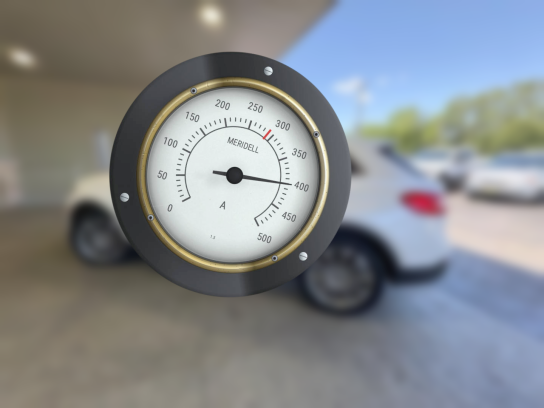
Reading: {"value": 400, "unit": "A"}
